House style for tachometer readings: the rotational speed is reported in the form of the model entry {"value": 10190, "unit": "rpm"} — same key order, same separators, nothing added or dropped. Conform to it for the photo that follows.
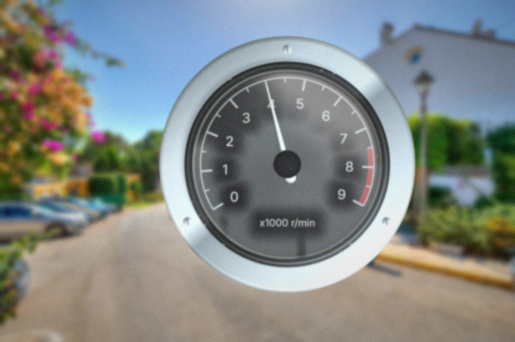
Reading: {"value": 4000, "unit": "rpm"}
